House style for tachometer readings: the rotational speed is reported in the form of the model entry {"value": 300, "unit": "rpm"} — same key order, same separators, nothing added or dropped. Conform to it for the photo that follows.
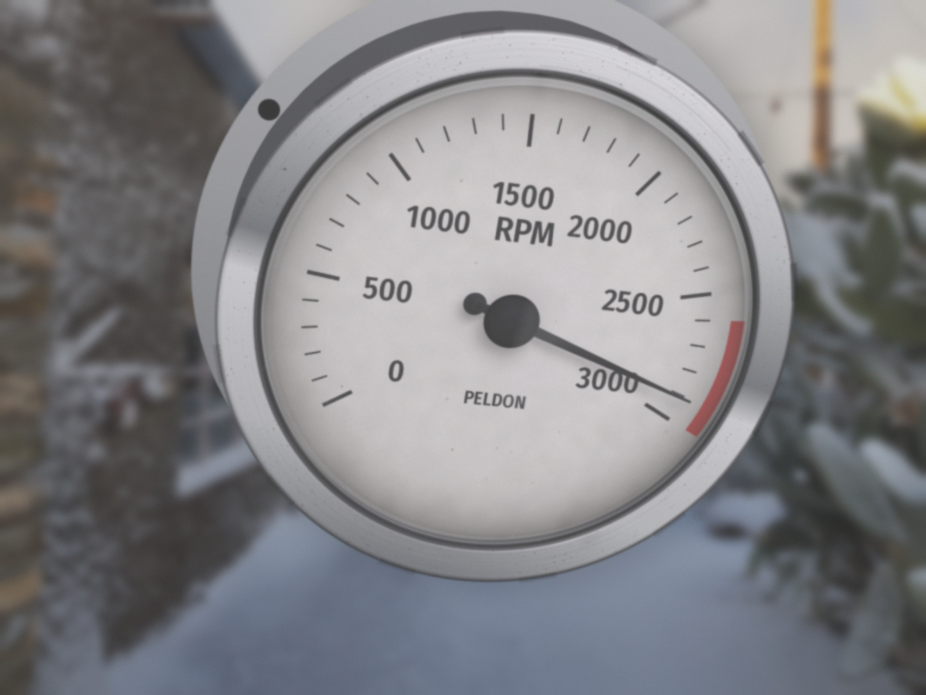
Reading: {"value": 2900, "unit": "rpm"}
